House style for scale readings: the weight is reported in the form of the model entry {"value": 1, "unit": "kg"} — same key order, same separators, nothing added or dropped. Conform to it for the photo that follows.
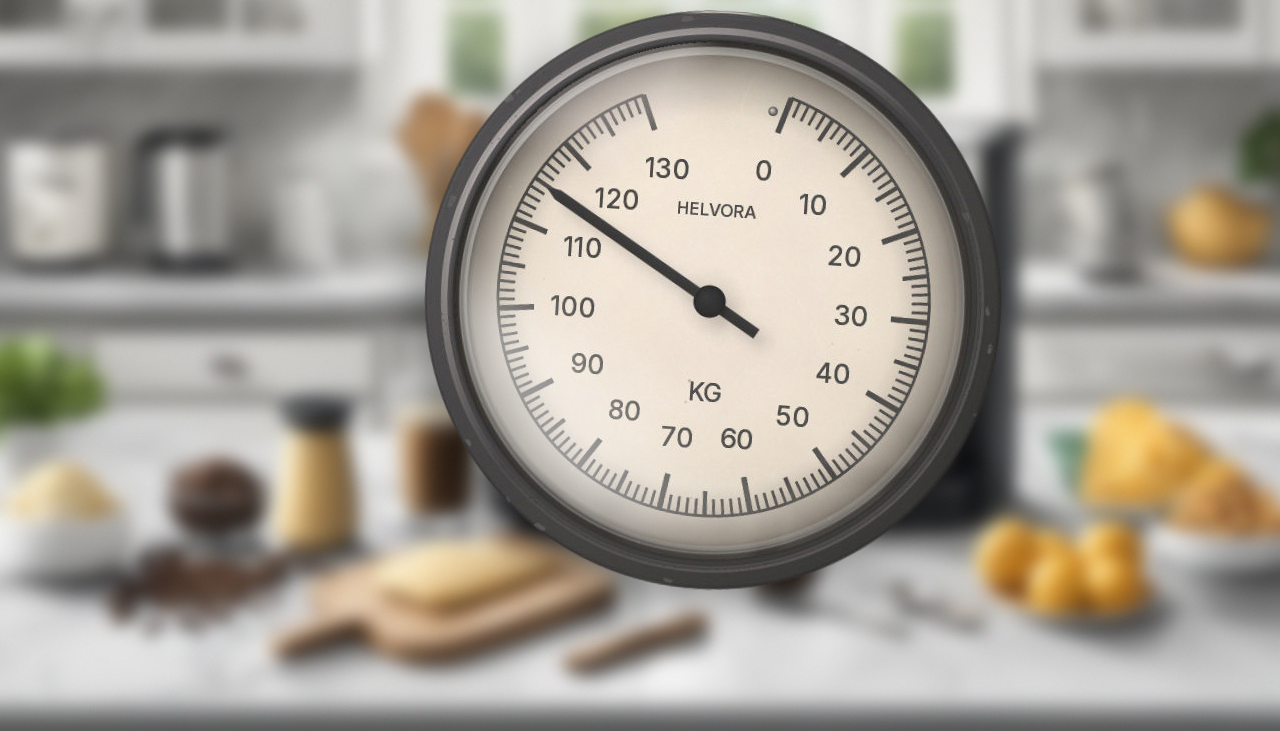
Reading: {"value": 115, "unit": "kg"}
